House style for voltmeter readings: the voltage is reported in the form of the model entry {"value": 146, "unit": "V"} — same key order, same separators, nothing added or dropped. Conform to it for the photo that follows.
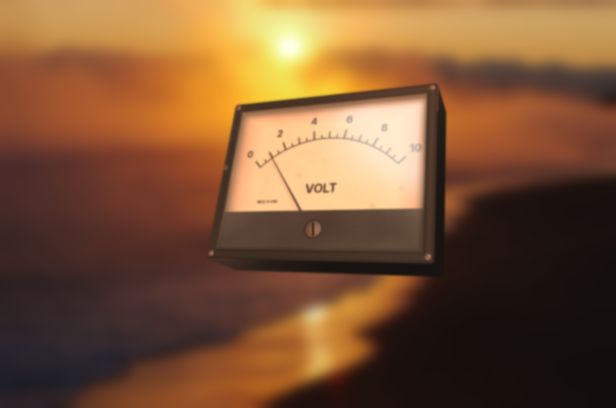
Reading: {"value": 1, "unit": "V"}
